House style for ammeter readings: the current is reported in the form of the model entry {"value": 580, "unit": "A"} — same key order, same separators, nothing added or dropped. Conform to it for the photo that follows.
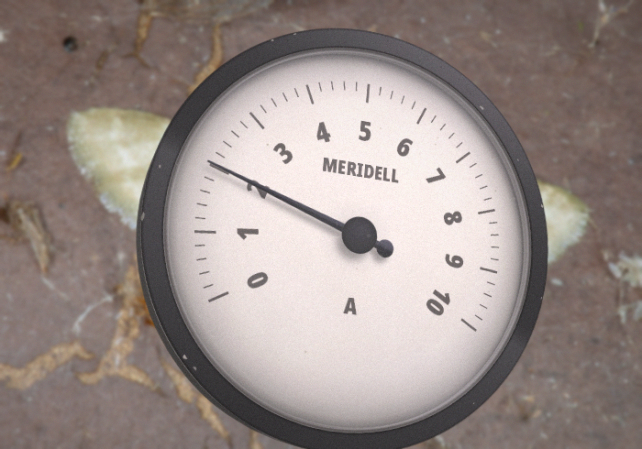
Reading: {"value": 2, "unit": "A"}
